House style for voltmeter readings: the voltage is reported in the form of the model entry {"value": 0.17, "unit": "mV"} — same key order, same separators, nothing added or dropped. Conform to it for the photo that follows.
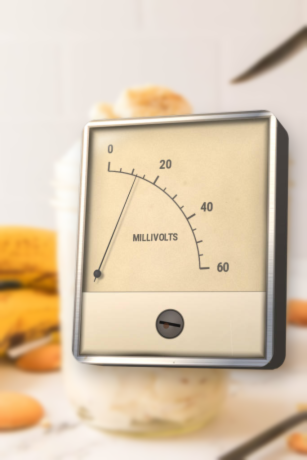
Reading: {"value": 12.5, "unit": "mV"}
